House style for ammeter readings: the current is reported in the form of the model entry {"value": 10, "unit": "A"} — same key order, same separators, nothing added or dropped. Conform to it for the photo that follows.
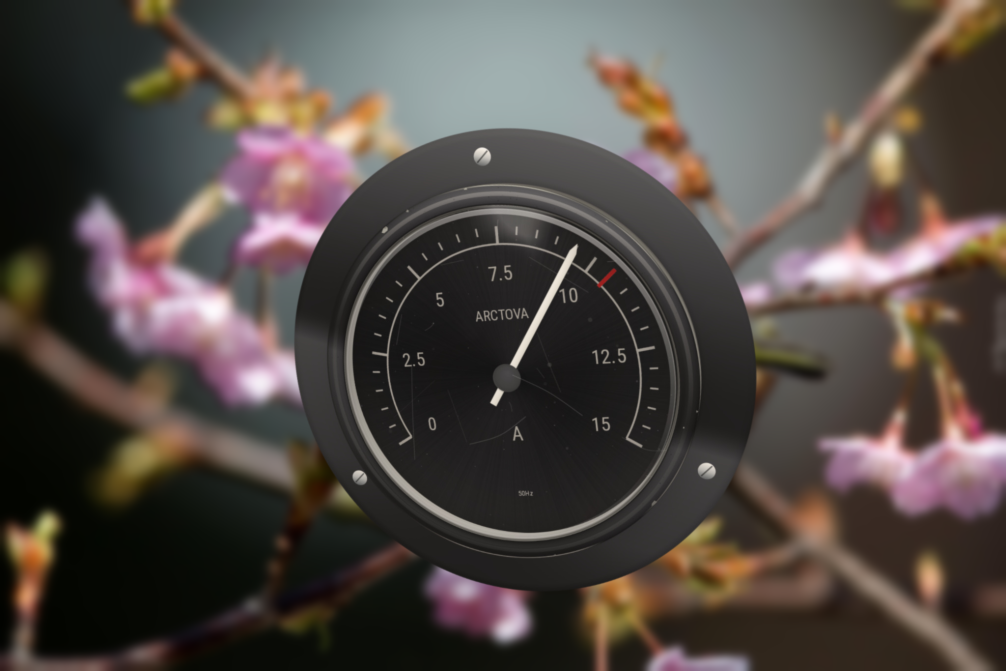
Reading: {"value": 9.5, "unit": "A"}
